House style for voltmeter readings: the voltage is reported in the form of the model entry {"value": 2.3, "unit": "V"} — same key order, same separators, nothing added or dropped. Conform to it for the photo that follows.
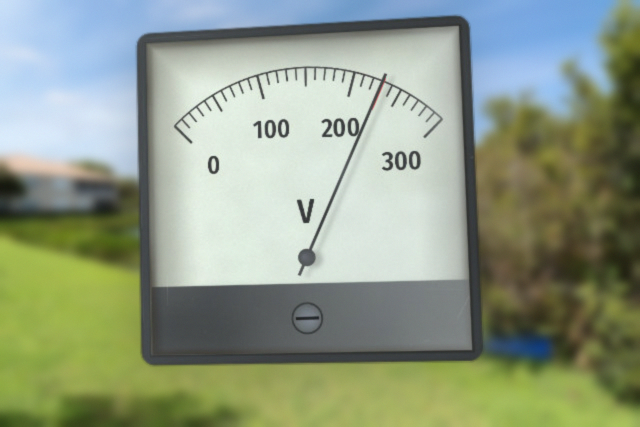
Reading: {"value": 230, "unit": "V"}
